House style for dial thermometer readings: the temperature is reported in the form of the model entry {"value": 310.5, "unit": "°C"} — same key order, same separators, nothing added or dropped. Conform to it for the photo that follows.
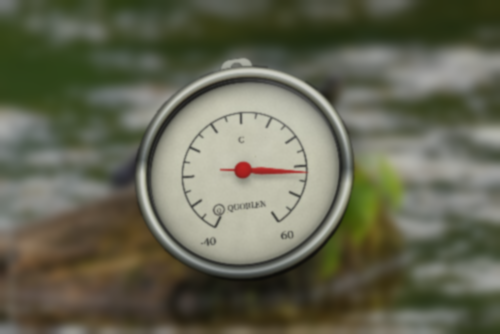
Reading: {"value": 42.5, "unit": "°C"}
